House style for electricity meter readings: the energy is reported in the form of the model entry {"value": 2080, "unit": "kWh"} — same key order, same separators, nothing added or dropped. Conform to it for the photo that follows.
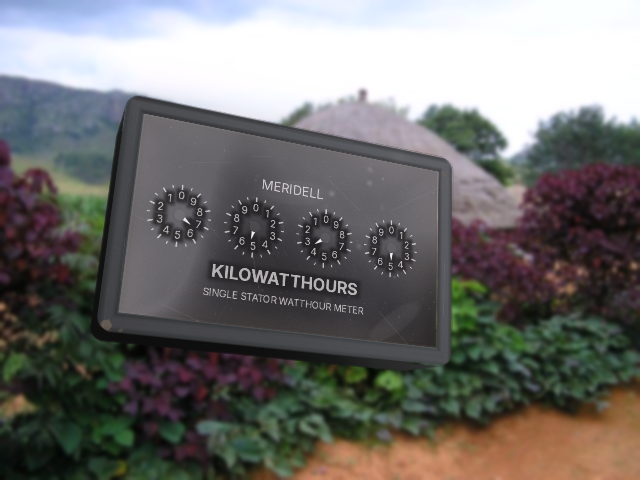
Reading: {"value": 6535, "unit": "kWh"}
